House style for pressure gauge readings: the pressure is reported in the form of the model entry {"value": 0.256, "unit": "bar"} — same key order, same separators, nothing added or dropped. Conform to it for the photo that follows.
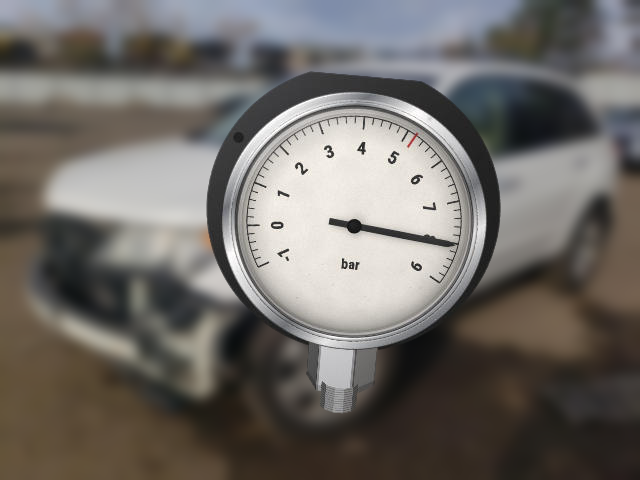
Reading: {"value": 8, "unit": "bar"}
